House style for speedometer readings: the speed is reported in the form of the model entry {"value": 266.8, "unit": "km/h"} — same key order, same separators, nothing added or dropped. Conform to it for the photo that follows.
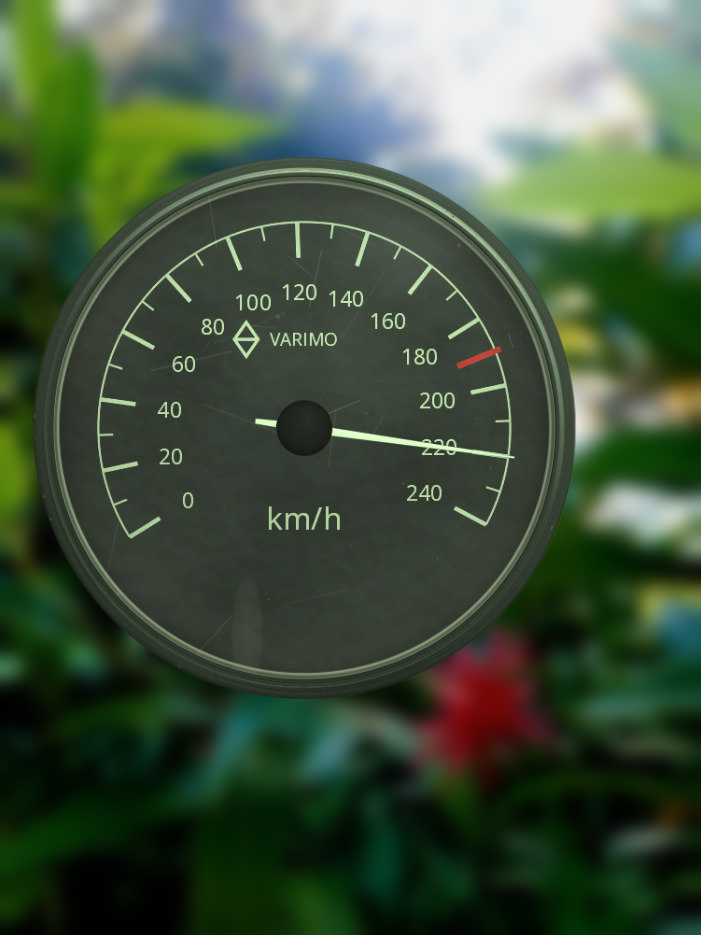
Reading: {"value": 220, "unit": "km/h"}
